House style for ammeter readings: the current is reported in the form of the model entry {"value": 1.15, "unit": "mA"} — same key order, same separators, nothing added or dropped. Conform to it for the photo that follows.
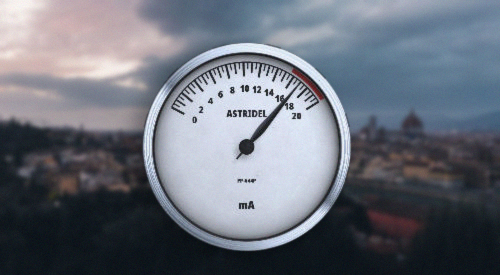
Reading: {"value": 17, "unit": "mA"}
